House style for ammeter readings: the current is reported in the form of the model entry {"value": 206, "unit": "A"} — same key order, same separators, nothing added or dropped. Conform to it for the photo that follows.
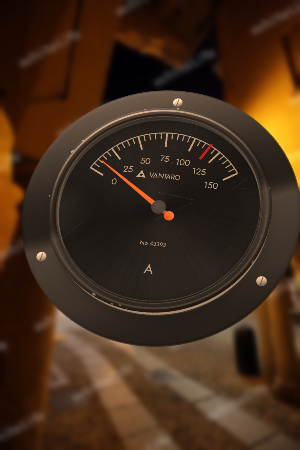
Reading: {"value": 10, "unit": "A"}
